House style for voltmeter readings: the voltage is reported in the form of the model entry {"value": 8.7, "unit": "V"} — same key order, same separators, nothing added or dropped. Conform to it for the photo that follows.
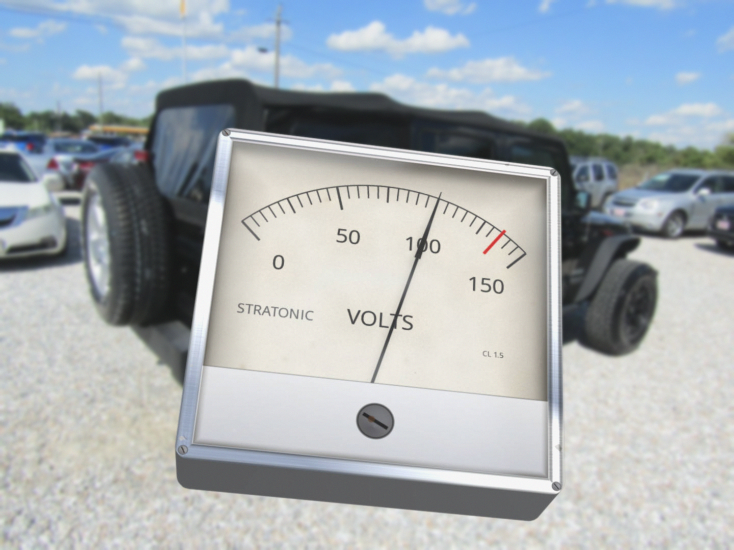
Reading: {"value": 100, "unit": "V"}
